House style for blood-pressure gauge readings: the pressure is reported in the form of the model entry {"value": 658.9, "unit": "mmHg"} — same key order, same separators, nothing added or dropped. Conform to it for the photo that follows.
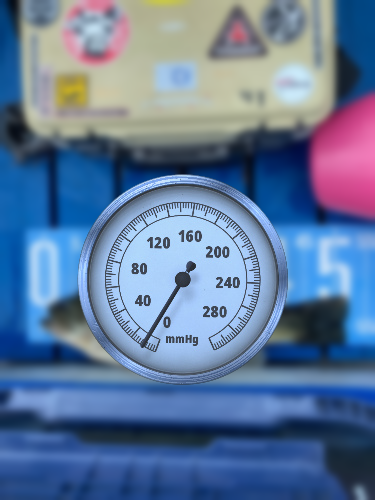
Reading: {"value": 10, "unit": "mmHg"}
